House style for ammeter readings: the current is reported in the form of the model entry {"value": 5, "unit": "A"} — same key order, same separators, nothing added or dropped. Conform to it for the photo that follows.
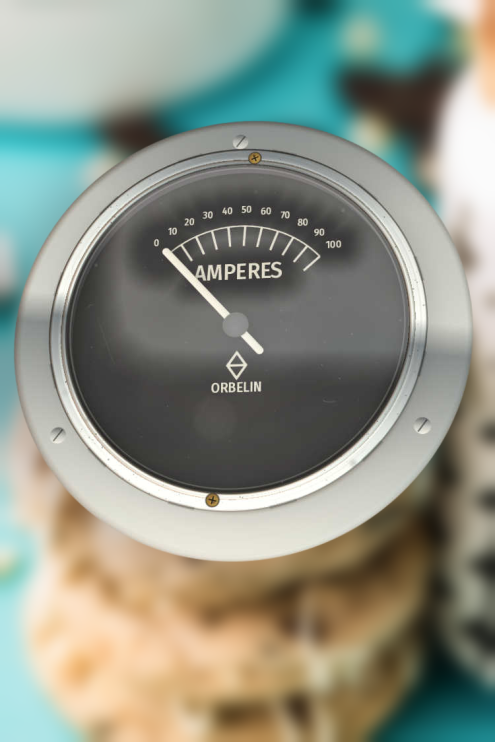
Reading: {"value": 0, "unit": "A"}
